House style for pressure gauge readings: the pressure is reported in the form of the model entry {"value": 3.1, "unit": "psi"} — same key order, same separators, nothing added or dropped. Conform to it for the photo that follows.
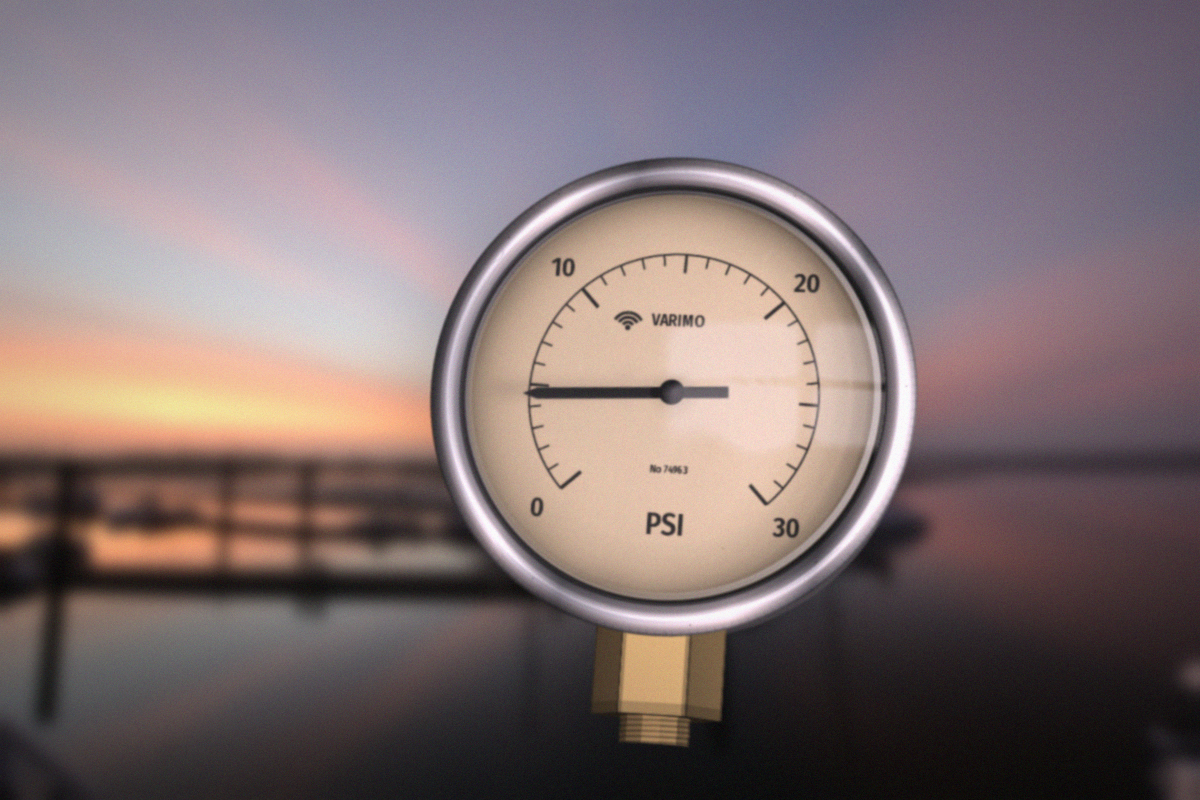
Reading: {"value": 4.5, "unit": "psi"}
